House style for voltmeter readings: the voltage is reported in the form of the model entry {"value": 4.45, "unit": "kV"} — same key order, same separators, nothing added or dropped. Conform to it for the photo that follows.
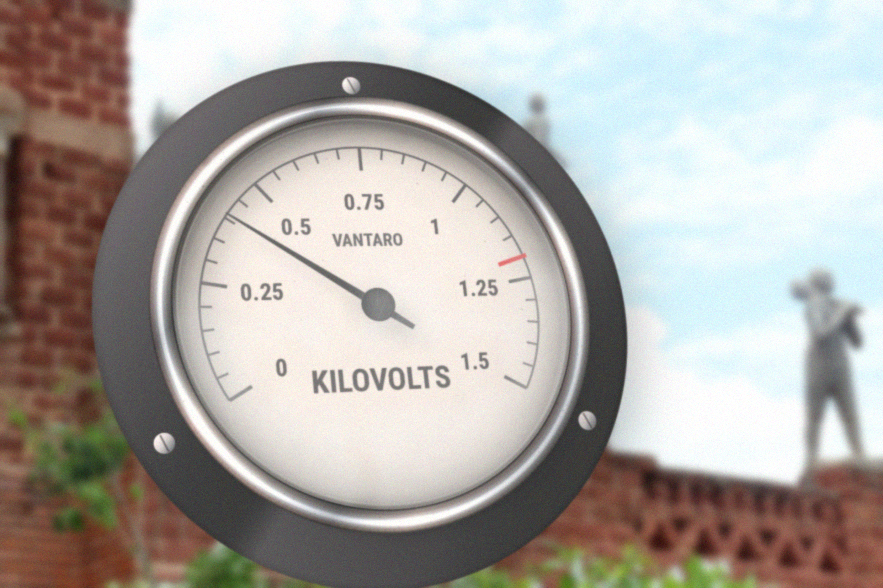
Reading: {"value": 0.4, "unit": "kV"}
